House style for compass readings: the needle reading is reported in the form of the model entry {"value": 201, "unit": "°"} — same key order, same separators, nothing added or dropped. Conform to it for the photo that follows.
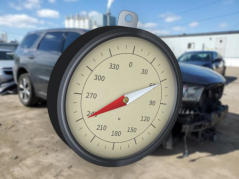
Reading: {"value": 240, "unit": "°"}
